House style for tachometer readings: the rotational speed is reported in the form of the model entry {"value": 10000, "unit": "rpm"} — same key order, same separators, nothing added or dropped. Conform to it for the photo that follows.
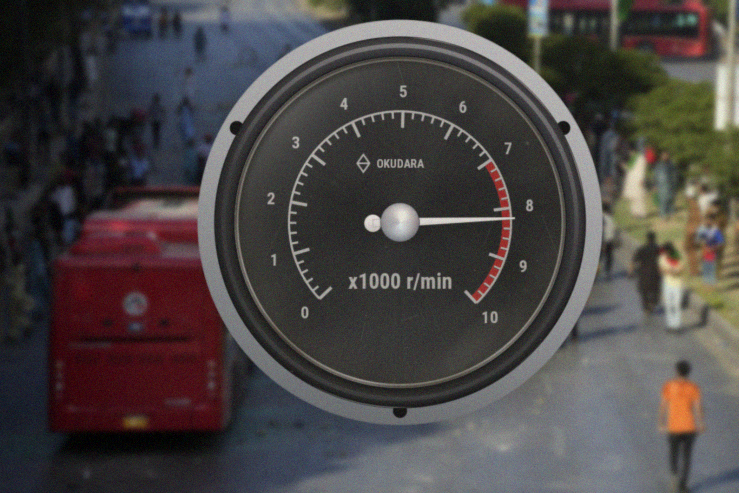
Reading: {"value": 8200, "unit": "rpm"}
